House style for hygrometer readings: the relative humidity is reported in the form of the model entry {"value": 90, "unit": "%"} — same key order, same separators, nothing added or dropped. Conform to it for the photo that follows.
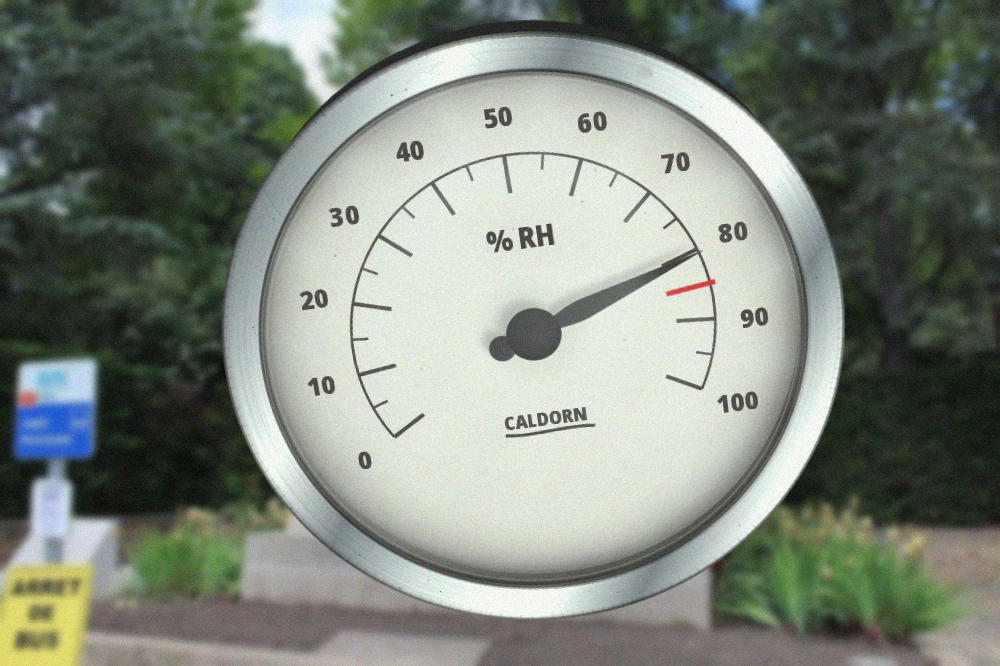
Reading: {"value": 80, "unit": "%"}
